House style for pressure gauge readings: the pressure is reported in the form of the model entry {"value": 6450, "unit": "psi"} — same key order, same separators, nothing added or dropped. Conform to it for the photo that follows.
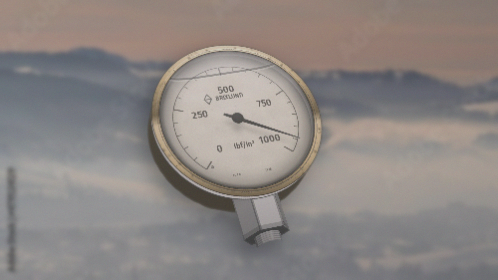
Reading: {"value": 950, "unit": "psi"}
